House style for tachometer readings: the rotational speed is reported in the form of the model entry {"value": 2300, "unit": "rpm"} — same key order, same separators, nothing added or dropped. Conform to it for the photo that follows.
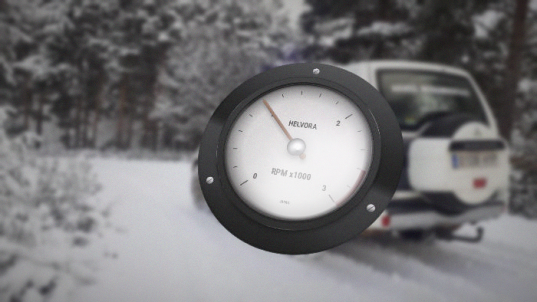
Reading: {"value": 1000, "unit": "rpm"}
